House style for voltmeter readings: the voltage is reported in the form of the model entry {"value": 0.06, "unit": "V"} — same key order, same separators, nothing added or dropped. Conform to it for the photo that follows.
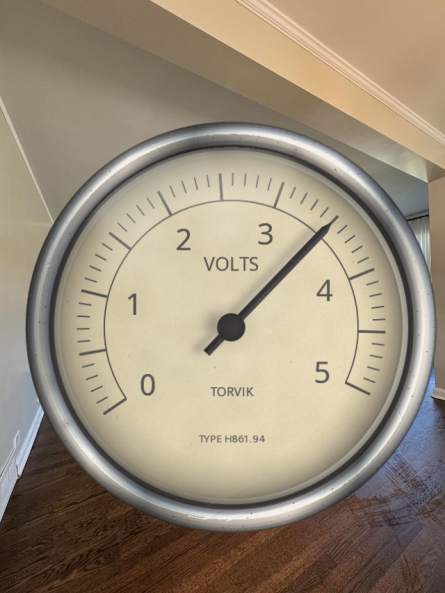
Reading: {"value": 3.5, "unit": "V"}
